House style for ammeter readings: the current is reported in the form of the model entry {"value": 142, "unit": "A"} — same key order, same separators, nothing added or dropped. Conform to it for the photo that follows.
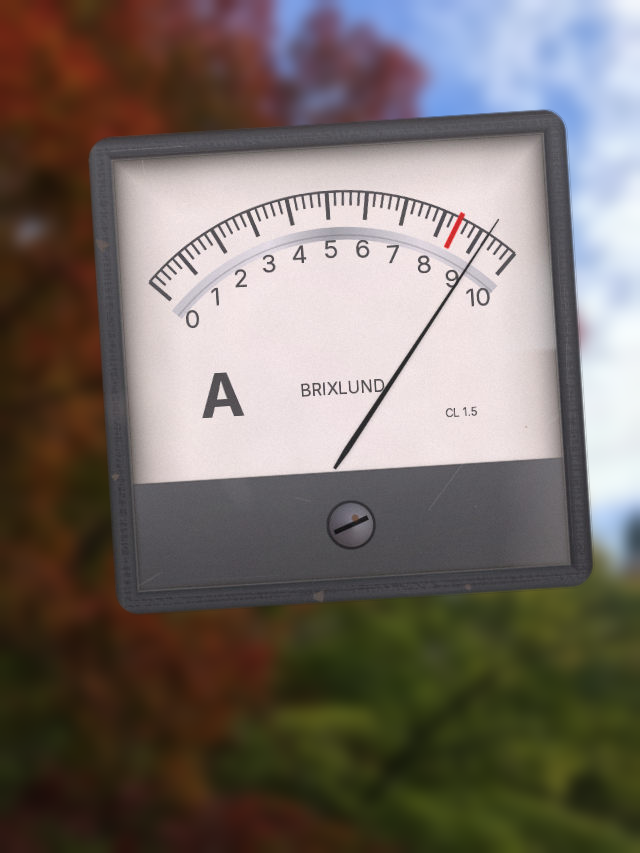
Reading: {"value": 9.2, "unit": "A"}
